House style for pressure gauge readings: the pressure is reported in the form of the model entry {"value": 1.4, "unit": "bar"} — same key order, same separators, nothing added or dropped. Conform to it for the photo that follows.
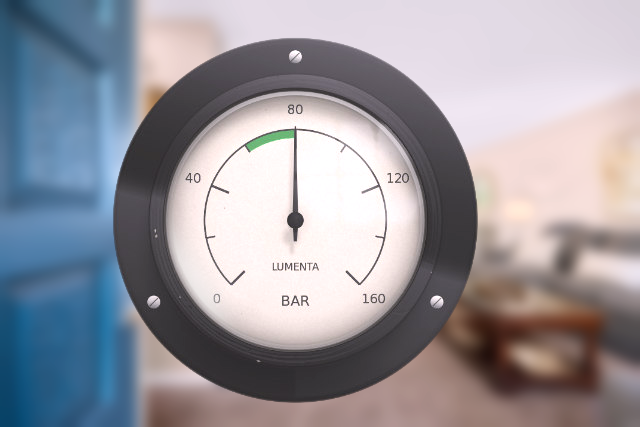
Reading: {"value": 80, "unit": "bar"}
